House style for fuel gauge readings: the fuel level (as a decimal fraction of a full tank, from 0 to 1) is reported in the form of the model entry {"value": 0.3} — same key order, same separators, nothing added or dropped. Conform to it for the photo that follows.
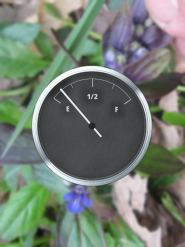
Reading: {"value": 0.125}
